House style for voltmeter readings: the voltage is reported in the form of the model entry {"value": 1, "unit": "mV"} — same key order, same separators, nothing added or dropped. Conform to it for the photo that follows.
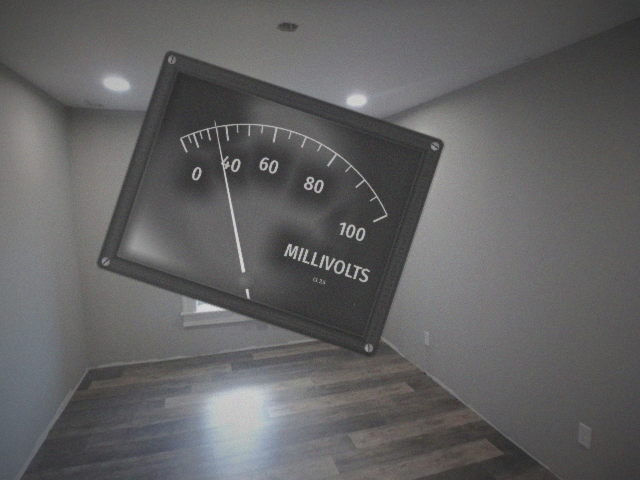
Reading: {"value": 35, "unit": "mV"}
